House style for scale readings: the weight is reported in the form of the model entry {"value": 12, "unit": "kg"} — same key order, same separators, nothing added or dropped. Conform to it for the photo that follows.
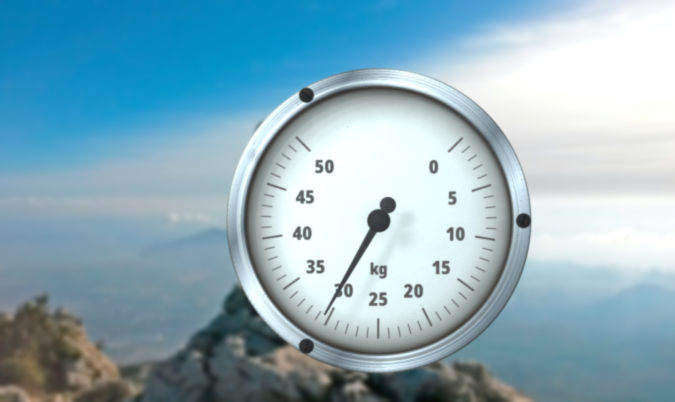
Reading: {"value": 30.5, "unit": "kg"}
